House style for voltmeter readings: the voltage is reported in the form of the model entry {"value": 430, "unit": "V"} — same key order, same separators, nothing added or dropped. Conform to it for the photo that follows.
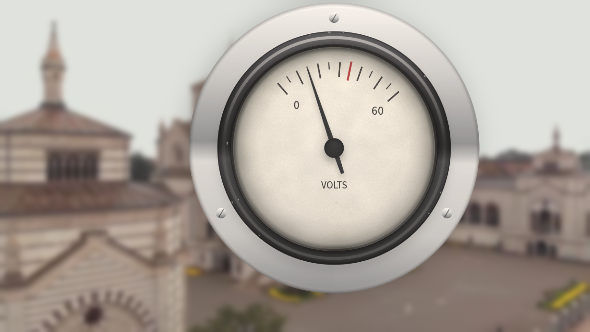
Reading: {"value": 15, "unit": "V"}
